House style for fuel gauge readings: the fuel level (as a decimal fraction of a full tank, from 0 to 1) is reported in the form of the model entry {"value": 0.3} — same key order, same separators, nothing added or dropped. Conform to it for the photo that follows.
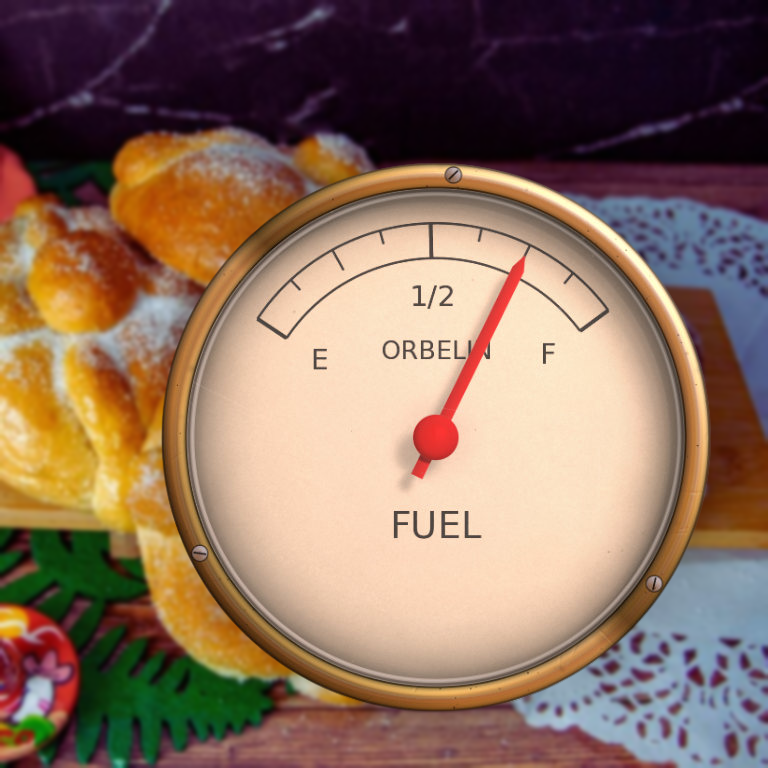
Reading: {"value": 0.75}
